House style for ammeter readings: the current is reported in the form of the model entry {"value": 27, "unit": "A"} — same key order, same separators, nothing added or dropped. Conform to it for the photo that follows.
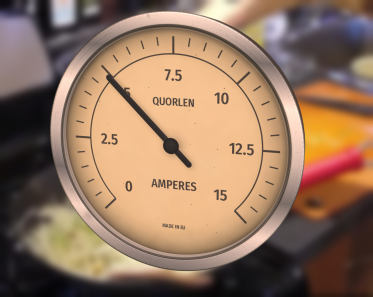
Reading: {"value": 5, "unit": "A"}
